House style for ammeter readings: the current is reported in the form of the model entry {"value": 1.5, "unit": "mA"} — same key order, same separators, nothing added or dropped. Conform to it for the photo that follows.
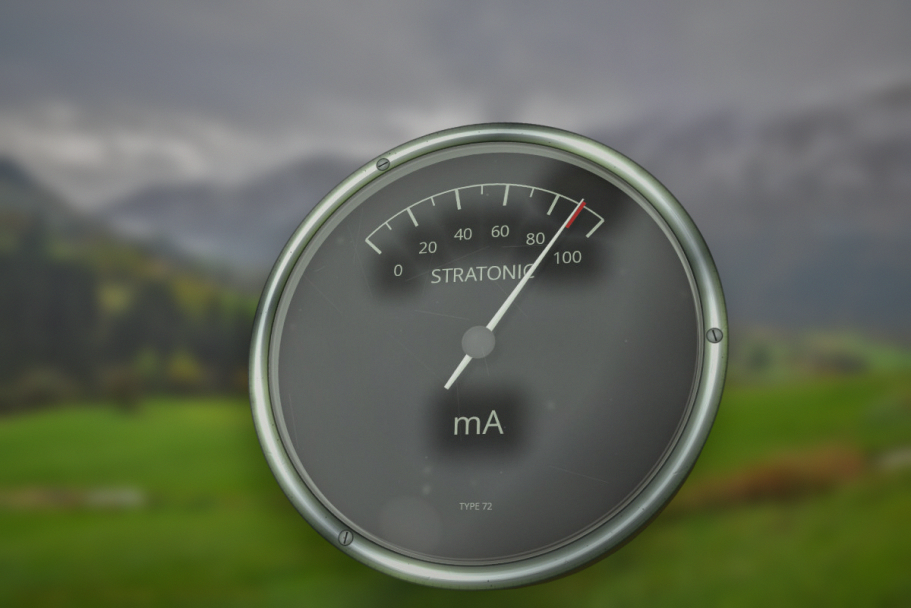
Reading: {"value": 90, "unit": "mA"}
